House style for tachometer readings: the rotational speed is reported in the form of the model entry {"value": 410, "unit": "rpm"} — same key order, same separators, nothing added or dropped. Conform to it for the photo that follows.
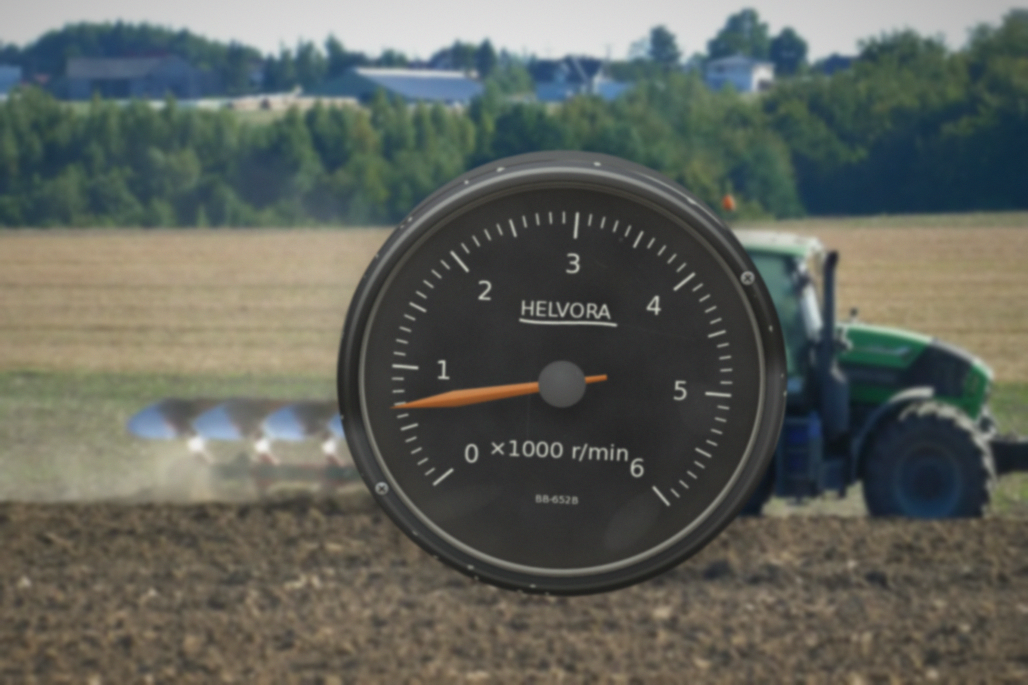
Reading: {"value": 700, "unit": "rpm"}
